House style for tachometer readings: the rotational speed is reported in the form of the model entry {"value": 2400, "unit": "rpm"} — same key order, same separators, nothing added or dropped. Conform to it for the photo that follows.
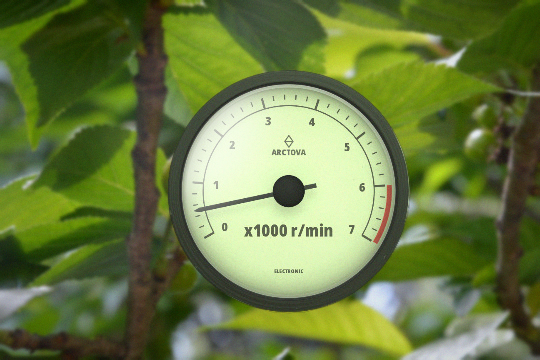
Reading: {"value": 500, "unit": "rpm"}
